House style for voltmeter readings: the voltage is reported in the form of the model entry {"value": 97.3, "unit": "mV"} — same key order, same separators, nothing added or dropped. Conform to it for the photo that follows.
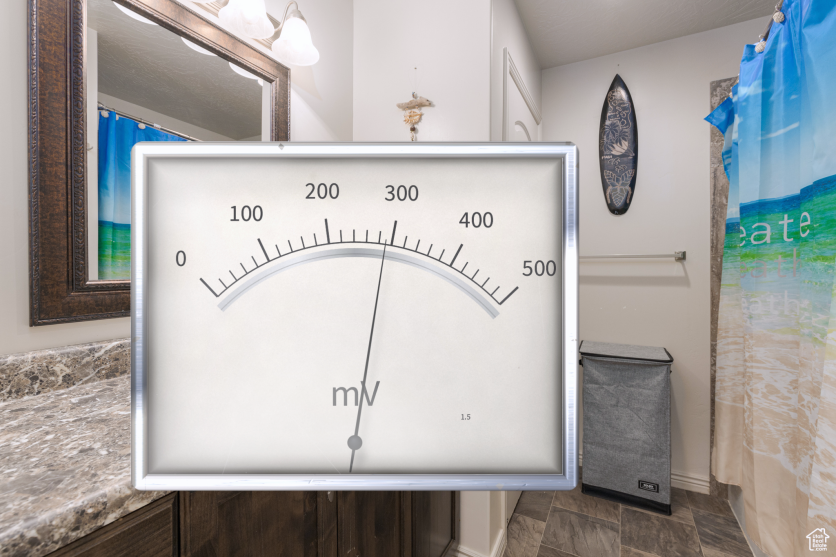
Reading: {"value": 290, "unit": "mV"}
